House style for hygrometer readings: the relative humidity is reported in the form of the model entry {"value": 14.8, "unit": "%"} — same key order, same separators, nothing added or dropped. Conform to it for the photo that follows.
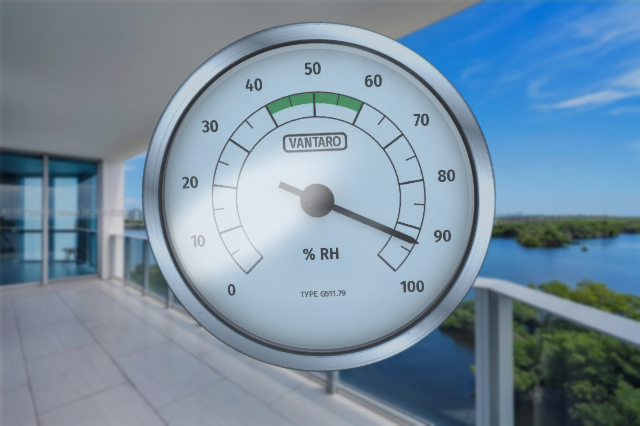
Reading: {"value": 92.5, "unit": "%"}
